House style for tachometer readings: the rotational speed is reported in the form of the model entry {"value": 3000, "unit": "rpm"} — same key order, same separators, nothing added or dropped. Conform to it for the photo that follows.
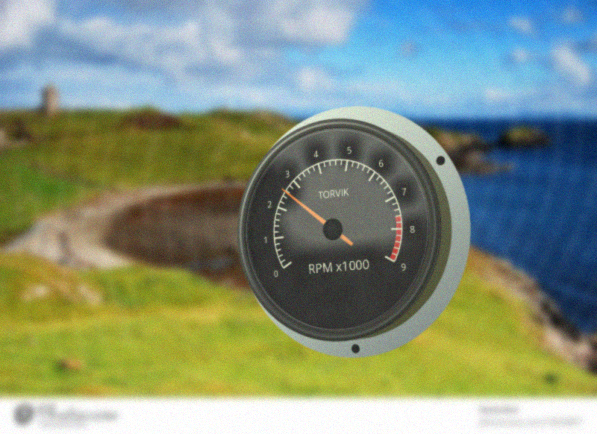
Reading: {"value": 2600, "unit": "rpm"}
